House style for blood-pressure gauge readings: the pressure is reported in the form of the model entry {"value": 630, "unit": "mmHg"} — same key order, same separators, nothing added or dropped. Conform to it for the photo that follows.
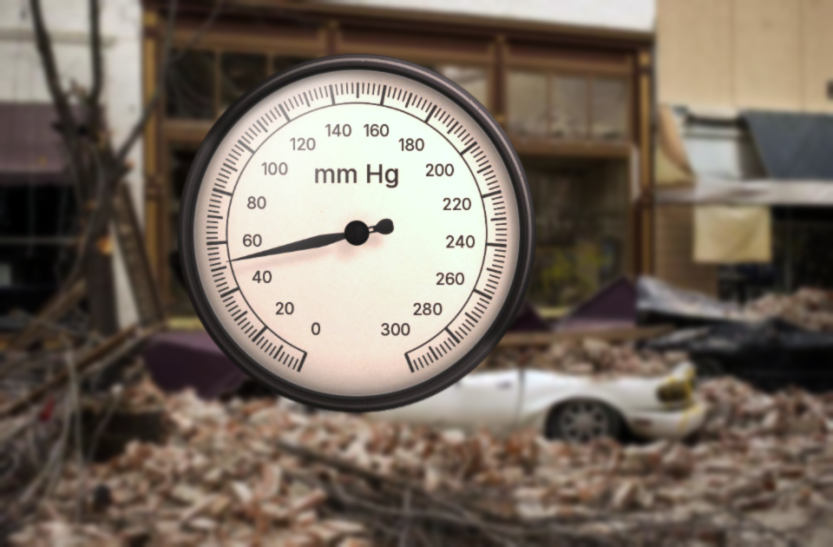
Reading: {"value": 52, "unit": "mmHg"}
